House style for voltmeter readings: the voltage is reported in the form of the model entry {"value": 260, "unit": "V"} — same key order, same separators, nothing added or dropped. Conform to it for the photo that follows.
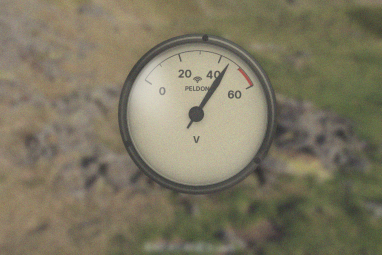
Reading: {"value": 45, "unit": "V"}
